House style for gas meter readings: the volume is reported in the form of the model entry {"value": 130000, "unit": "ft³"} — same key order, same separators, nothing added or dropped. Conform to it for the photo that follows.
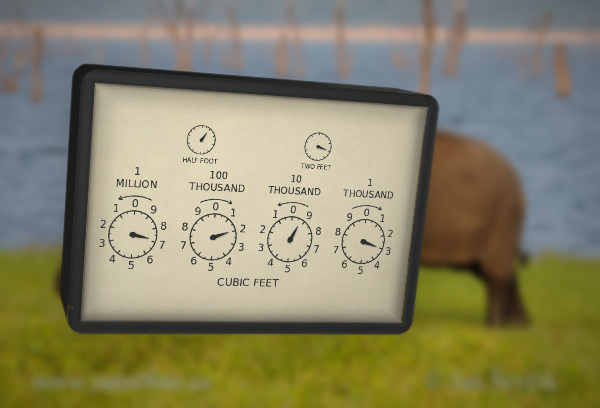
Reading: {"value": 719300, "unit": "ft³"}
